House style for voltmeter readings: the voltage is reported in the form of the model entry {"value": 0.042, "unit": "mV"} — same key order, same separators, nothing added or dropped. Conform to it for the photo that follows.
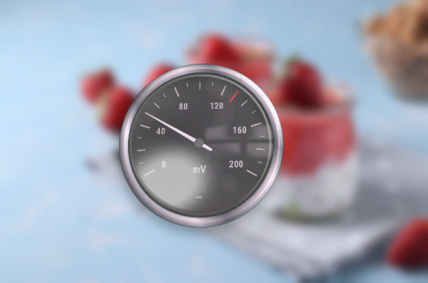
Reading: {"value": 50, "unit": "mV"}
